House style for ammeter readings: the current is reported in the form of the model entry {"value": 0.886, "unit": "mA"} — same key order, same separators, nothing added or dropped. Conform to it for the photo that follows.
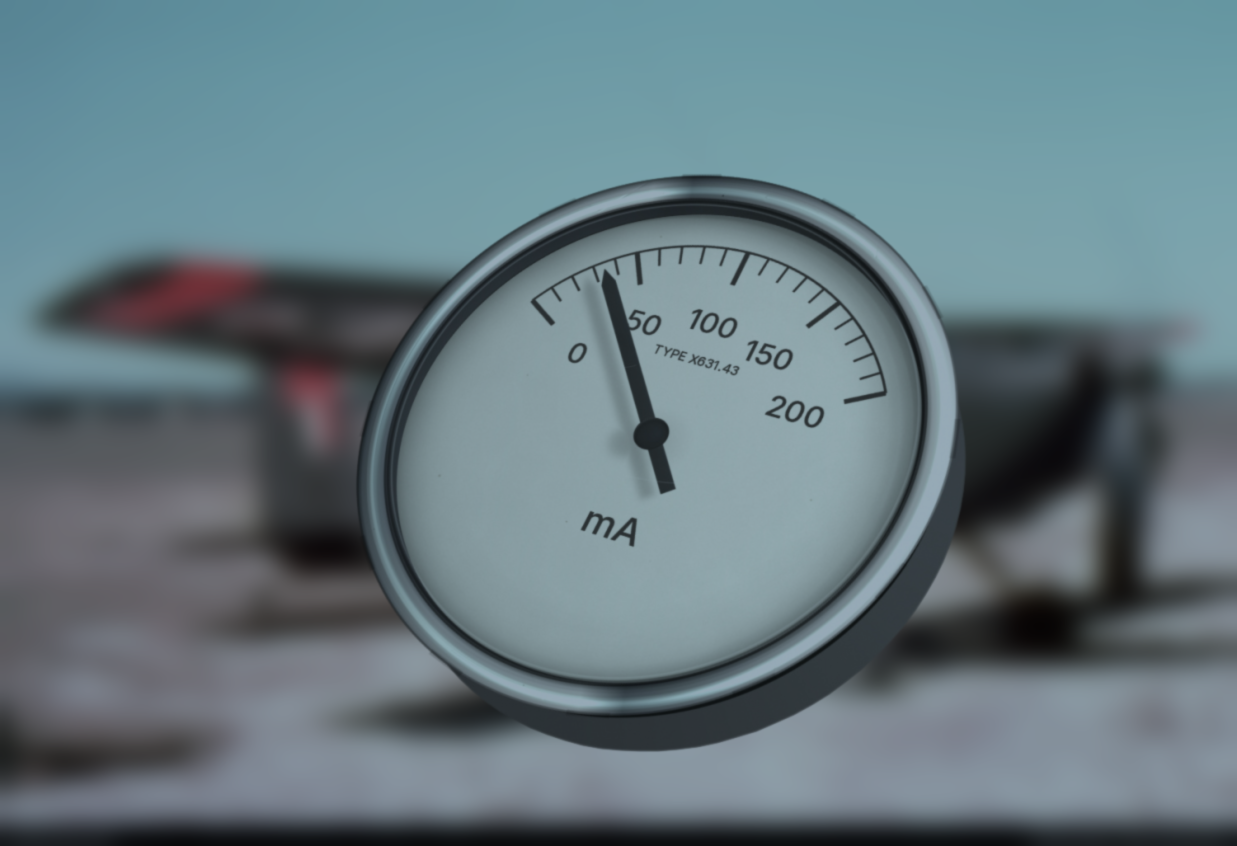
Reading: {"value": 35, "unit": "mA"}
